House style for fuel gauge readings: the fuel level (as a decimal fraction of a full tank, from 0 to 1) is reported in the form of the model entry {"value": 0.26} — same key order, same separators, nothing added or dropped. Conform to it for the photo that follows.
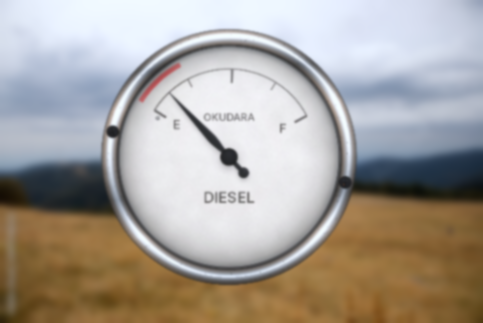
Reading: {"value": 0.125}
